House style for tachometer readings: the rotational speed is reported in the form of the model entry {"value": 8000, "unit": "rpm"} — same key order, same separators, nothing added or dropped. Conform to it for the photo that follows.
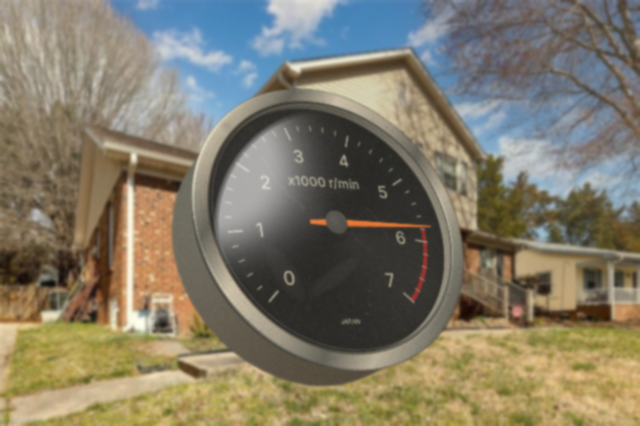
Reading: {"value": 5800, "unit": "rpm"}
